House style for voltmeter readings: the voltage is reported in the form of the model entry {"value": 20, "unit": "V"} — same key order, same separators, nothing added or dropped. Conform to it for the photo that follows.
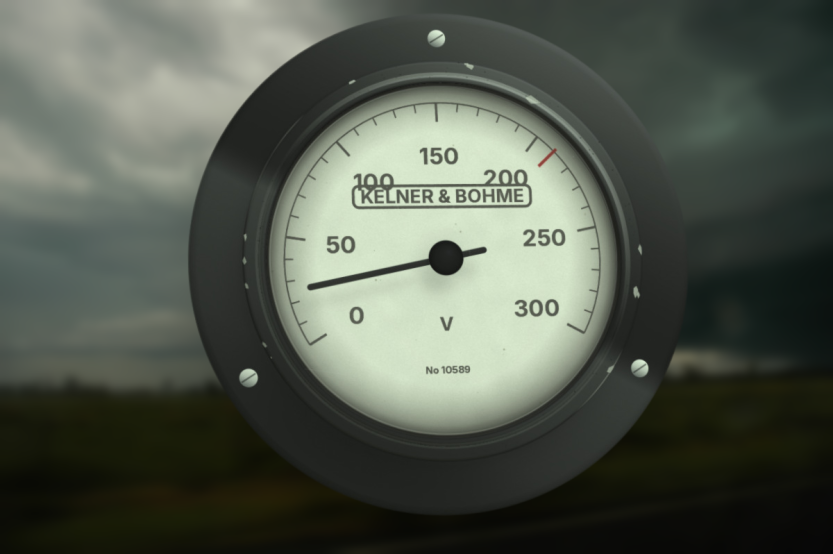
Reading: {"value": 25, "unit": "V"}
